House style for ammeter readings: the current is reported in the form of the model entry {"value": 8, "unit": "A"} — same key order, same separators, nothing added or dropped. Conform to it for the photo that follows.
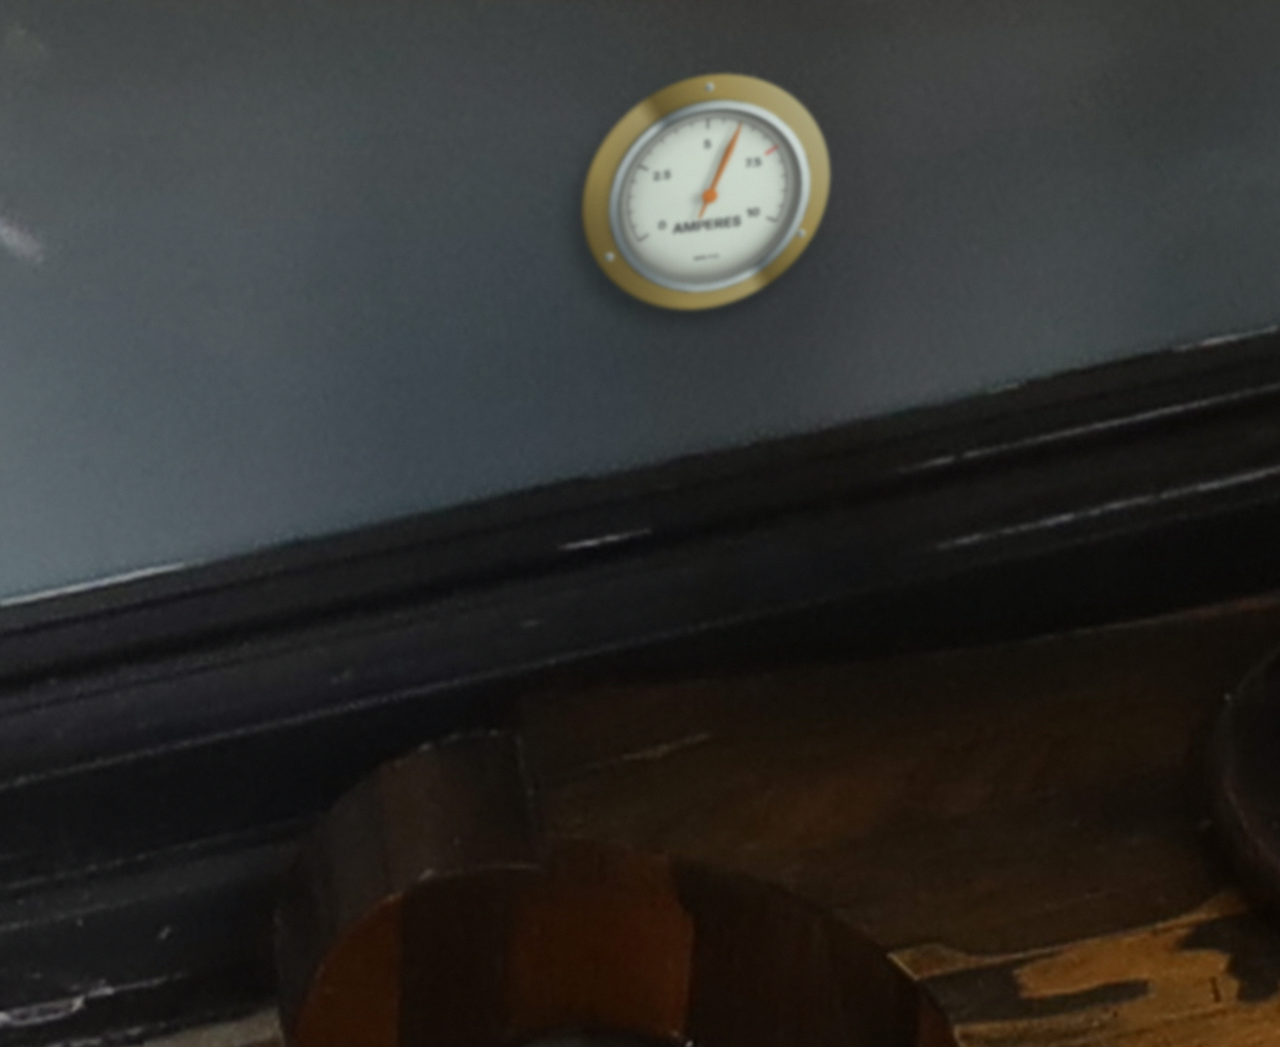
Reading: {"value": 6, "unit": "A"}
